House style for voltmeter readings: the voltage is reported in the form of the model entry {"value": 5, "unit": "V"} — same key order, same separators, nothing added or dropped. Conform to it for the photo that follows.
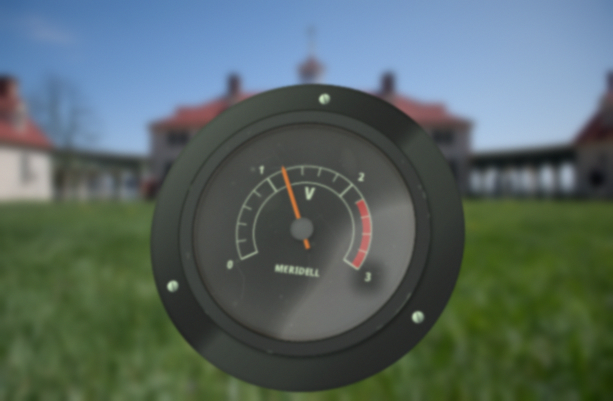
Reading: {"value": 1.2, "unit": "V"}
